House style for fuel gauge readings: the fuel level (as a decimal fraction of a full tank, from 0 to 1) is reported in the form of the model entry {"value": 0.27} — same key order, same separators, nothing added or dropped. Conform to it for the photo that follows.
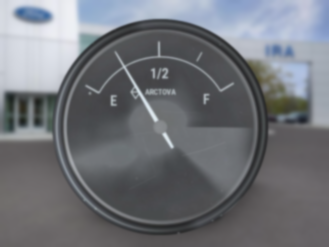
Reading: {"value": 0.25}
